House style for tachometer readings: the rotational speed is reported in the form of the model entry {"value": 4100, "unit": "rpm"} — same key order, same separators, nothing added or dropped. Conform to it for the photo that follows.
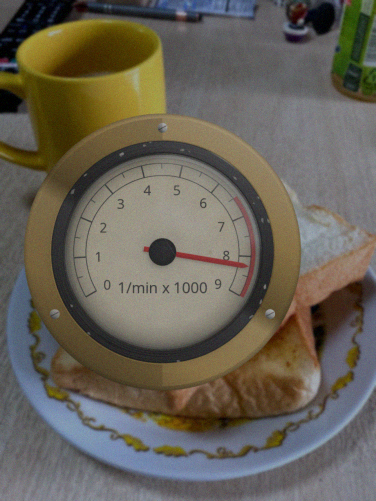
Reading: {"value": 8250, "unit": "rpm"}
